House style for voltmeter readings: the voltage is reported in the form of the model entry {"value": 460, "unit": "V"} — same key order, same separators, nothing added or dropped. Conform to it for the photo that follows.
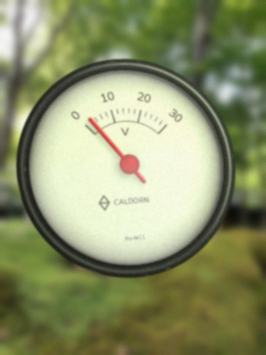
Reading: {"value": 2, "unit": "V"}
